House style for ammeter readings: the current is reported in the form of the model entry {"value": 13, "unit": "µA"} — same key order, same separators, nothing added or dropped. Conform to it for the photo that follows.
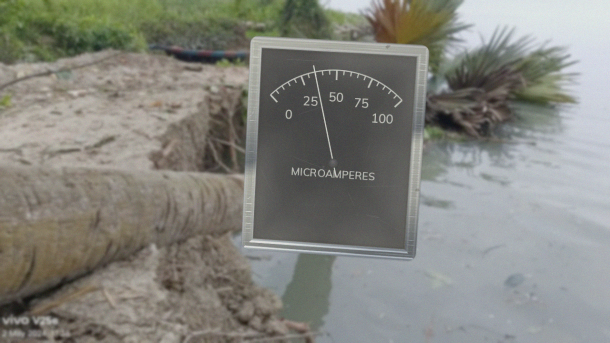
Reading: {"value": 35, "unit": "µA"}
